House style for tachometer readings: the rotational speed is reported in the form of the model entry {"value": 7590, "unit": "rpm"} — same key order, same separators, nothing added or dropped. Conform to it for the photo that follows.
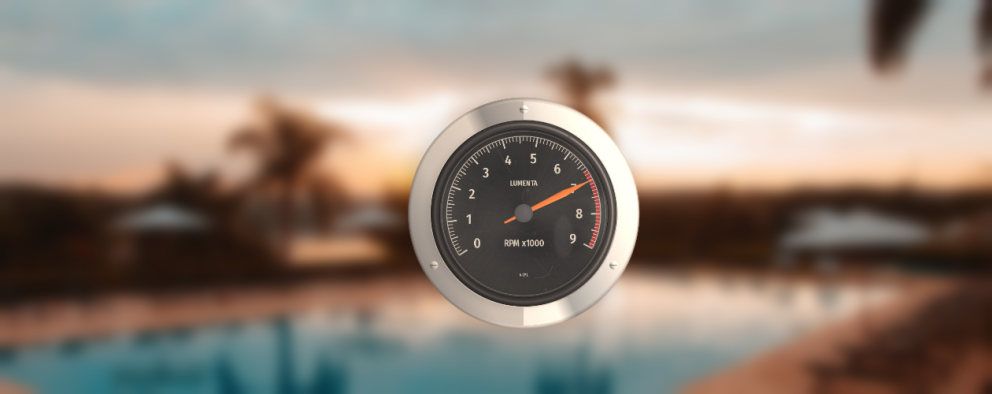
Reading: {"value": 7000, "unit": "rpm"}
